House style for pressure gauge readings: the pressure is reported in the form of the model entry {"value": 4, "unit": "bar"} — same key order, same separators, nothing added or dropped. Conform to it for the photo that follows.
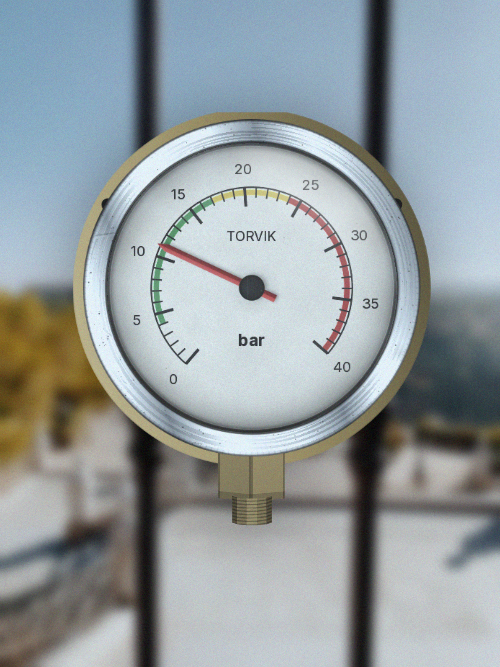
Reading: {"value": 11, "unit": "bar"}
